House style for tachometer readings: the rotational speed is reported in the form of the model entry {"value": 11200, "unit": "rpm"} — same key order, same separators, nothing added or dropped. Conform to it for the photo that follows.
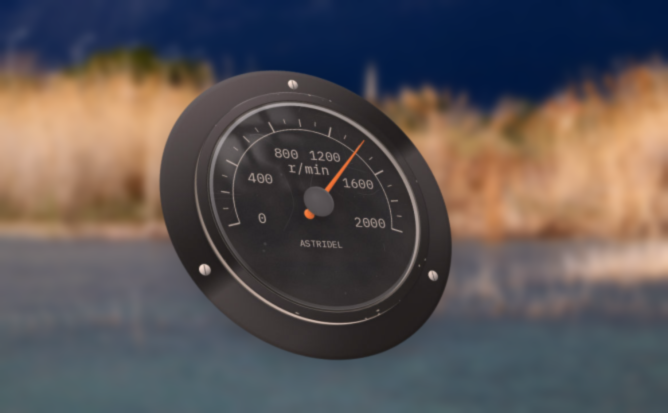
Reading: {"value": 1400, "unit": "rpm"}
